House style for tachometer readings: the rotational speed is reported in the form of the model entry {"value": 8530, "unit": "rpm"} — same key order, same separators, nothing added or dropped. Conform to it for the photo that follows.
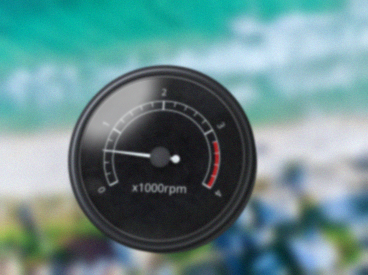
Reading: {"value": 600, "unit": "rpm"}
